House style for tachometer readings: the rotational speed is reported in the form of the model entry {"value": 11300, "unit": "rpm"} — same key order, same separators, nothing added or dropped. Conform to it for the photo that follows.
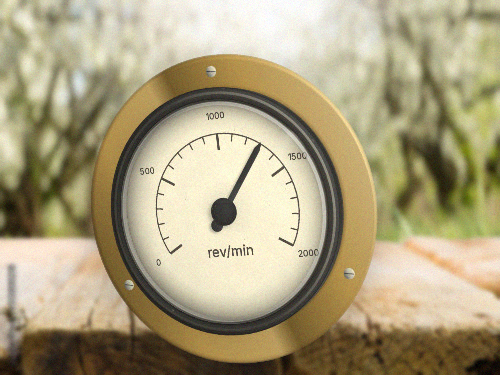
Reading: {"value": 1300, "unit": "rpm"}
